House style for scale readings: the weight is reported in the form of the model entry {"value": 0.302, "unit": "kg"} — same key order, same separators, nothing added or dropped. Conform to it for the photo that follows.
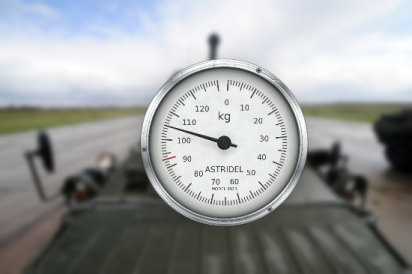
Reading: {"value": 105, "unit": "kg"}
